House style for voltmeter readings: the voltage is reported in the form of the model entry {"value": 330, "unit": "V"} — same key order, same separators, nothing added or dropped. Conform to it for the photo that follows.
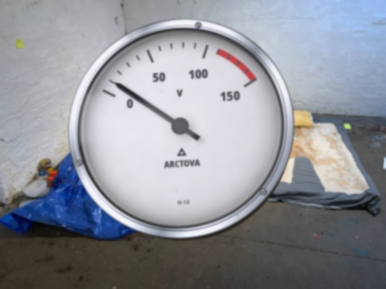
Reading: {"value": 10, "unit": "V"}
